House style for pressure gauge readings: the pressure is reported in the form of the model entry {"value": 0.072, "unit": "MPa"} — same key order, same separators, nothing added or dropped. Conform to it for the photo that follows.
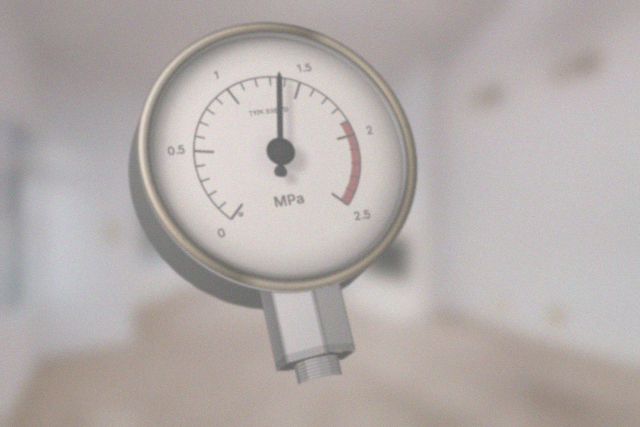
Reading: {"value": 1.35, "unit": "MPa"}
